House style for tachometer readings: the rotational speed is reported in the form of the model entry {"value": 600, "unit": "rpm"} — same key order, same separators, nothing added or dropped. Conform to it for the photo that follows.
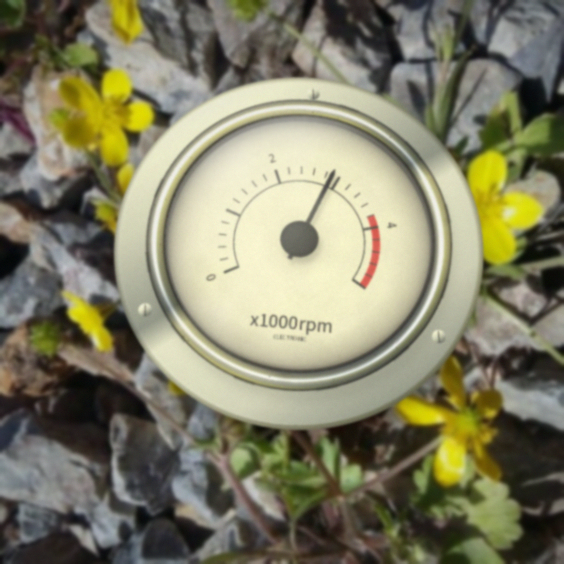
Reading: {"value": 2900, "unit": "rpm"}
